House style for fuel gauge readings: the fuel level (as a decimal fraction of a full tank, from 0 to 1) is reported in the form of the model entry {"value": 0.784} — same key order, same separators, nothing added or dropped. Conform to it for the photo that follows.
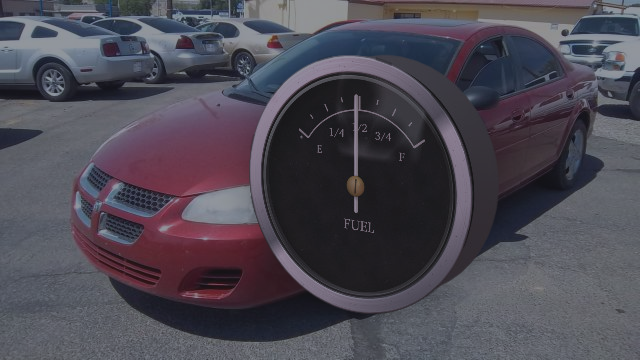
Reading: {"value": 0.5}
